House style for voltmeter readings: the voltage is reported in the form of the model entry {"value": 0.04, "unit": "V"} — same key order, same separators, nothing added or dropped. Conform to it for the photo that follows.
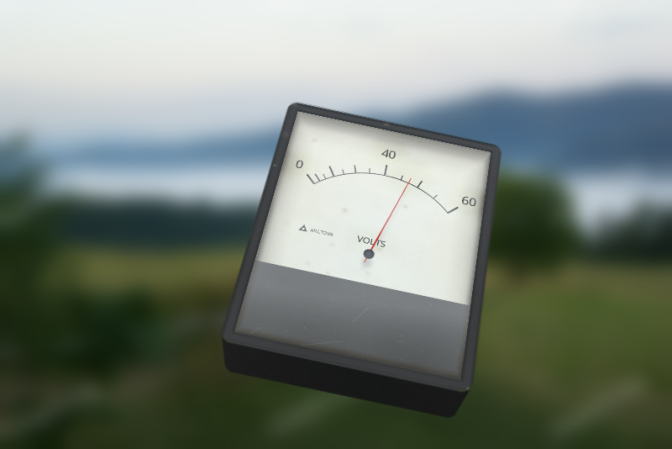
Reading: {"value": 47.5, "unit": "V"}
